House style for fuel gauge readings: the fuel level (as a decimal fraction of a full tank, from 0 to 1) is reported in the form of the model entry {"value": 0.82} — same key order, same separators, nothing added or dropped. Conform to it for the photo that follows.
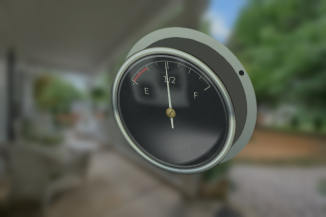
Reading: {"value": 0.5}
